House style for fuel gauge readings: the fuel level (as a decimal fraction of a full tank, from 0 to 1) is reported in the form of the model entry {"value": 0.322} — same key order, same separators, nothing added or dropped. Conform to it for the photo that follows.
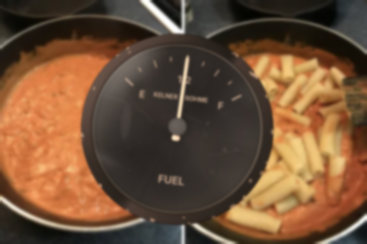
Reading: {"value": 0.5}
